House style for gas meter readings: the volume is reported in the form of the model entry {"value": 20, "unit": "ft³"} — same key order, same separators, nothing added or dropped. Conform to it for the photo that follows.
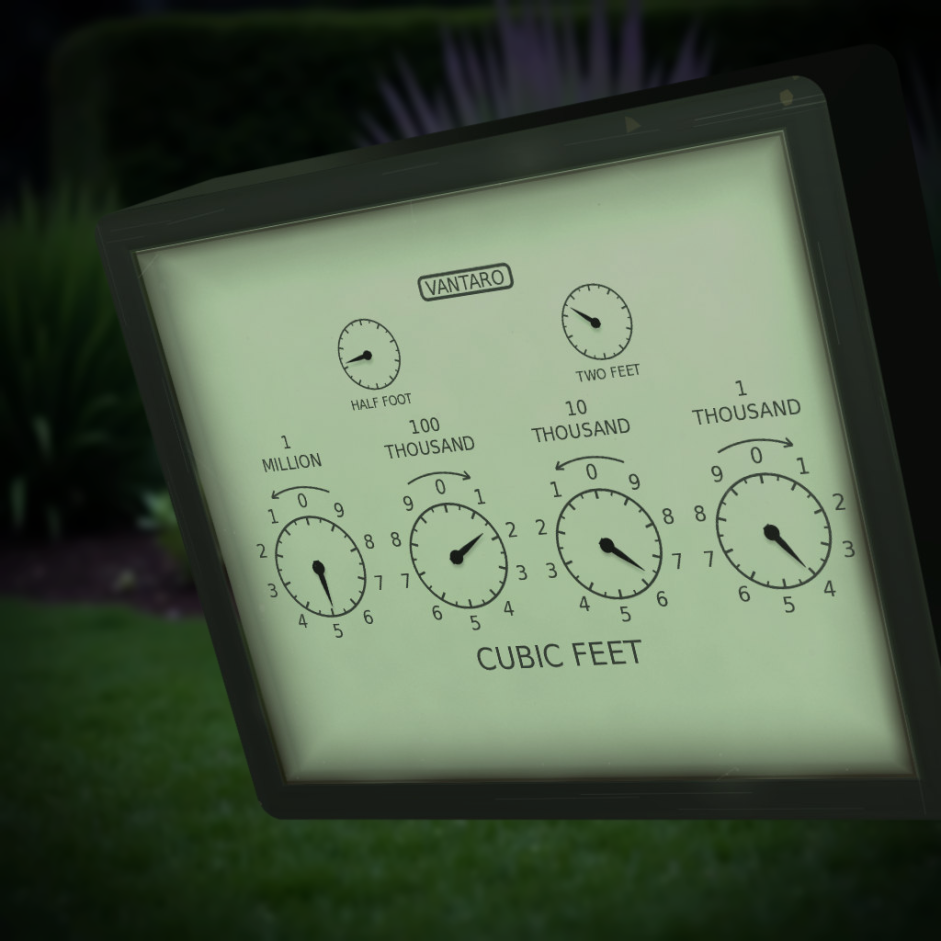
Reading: {"value": 516400, "unit": "ft³"}
